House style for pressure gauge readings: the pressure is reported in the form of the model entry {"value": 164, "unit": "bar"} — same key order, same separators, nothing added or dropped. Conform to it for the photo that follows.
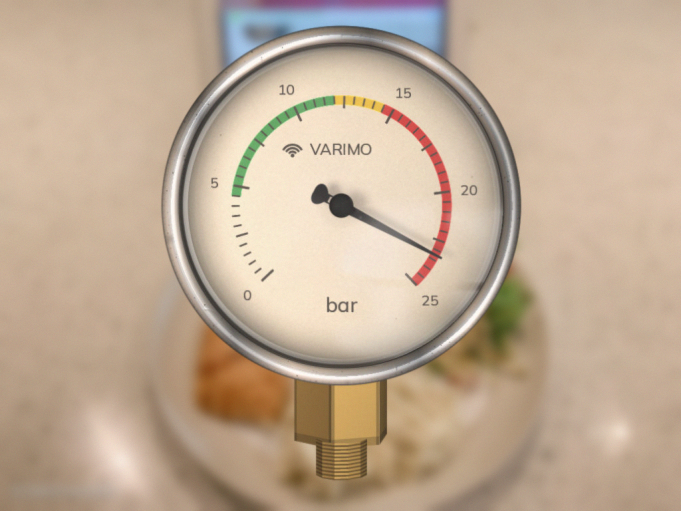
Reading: {"value": 23.25, "unit": "bar"}
